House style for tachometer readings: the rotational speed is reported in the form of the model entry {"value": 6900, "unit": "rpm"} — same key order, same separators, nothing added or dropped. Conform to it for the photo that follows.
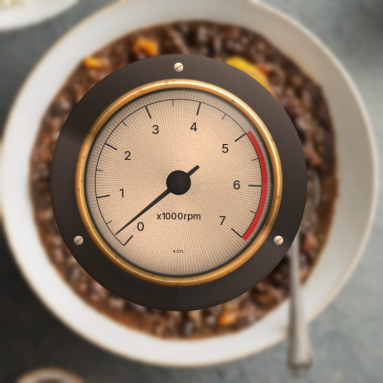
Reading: {"value": 250, "unit": "rpm"}
